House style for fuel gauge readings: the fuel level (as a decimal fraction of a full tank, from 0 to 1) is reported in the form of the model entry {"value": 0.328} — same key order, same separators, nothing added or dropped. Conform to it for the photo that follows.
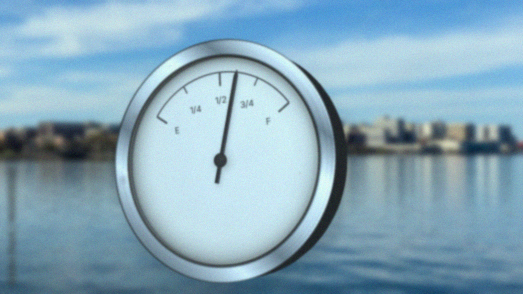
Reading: {"value": 0.625}
